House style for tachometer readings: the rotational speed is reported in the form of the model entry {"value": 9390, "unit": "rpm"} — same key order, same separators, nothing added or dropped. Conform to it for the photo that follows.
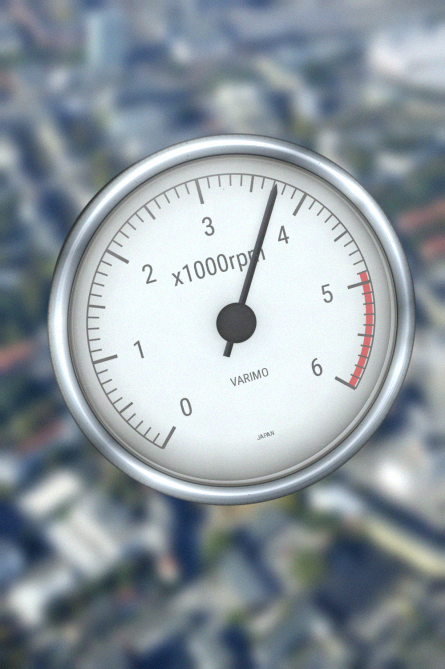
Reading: {"value": 3700, "unit": "rpm"}
